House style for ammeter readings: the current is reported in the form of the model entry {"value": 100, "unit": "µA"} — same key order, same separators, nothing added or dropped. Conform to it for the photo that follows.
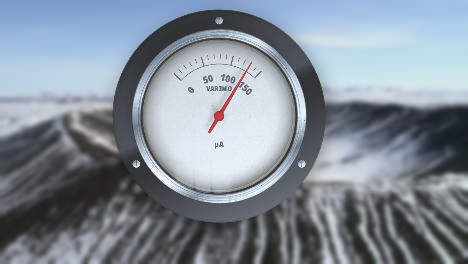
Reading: {"value": 130, "unit": "µA"}
